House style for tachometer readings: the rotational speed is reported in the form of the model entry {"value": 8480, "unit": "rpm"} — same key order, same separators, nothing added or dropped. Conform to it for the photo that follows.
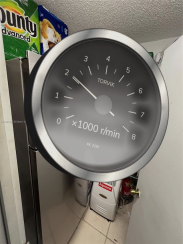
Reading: {"value": 2000, "unit": "rpm"}
